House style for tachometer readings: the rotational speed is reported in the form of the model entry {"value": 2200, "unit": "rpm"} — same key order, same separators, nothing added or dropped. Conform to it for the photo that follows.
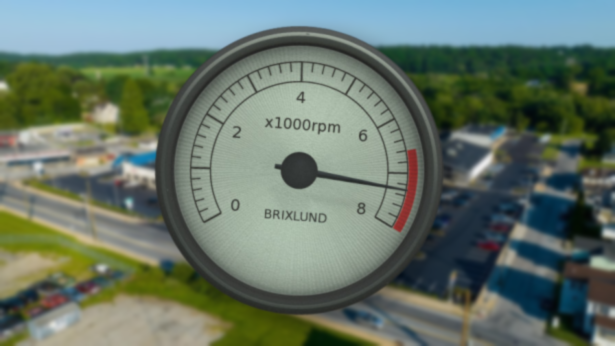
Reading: {"value": 7300, "unit": "rpm"}
